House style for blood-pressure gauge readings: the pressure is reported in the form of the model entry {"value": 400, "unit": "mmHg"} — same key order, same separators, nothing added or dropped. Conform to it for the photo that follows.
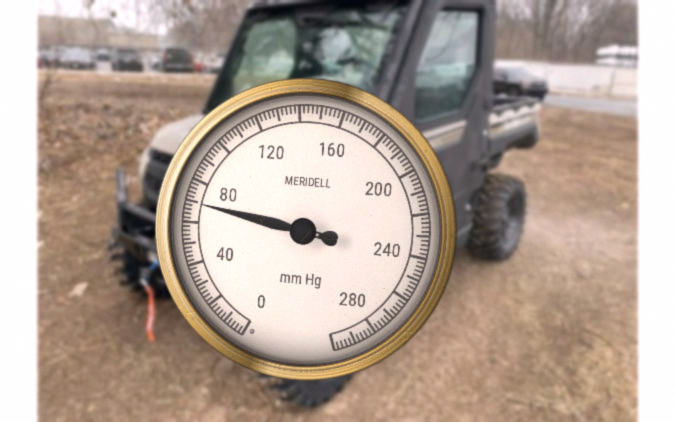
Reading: {"value": 70, "unit": "mmHg"}
